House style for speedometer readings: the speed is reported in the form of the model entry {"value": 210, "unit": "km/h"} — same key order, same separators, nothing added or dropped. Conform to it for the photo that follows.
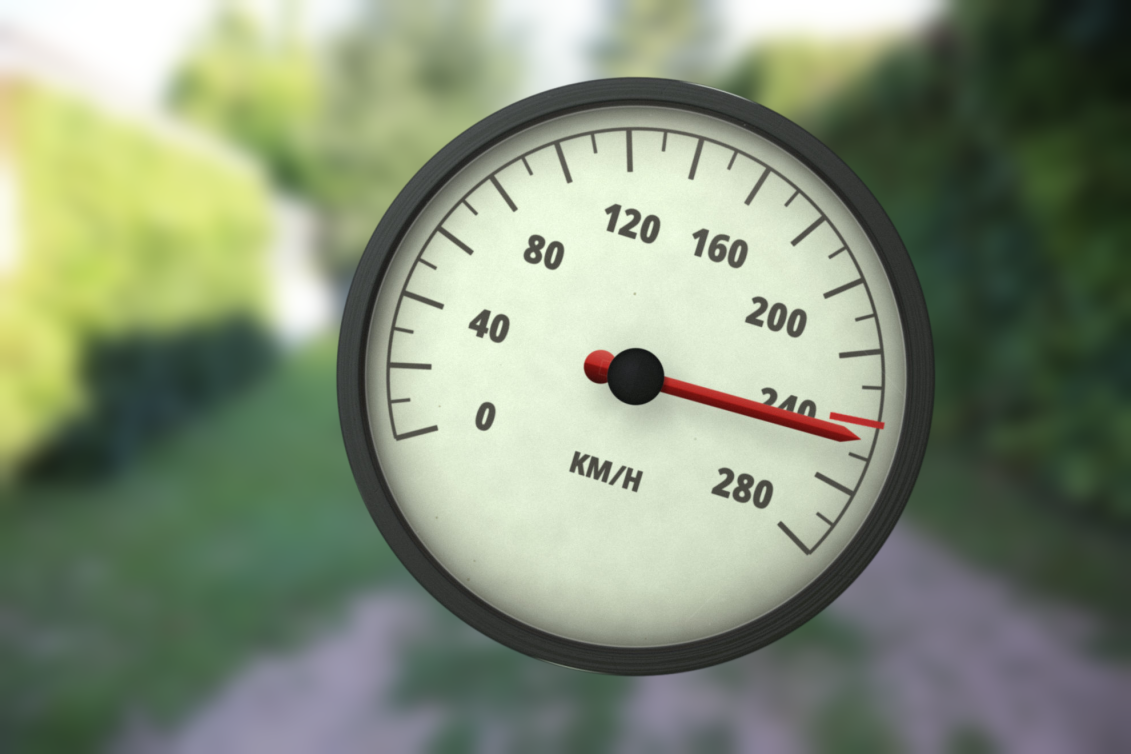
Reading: {"value": 245, "unit": "km/h"}
